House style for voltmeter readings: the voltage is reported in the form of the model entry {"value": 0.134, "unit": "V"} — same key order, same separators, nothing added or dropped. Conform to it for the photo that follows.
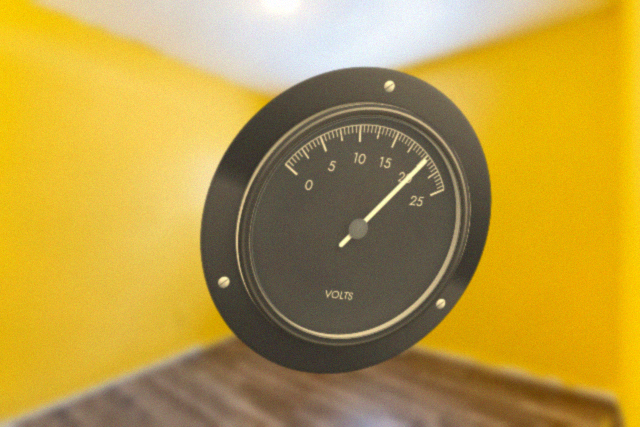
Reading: {"value": 20, "unit": "V"}
